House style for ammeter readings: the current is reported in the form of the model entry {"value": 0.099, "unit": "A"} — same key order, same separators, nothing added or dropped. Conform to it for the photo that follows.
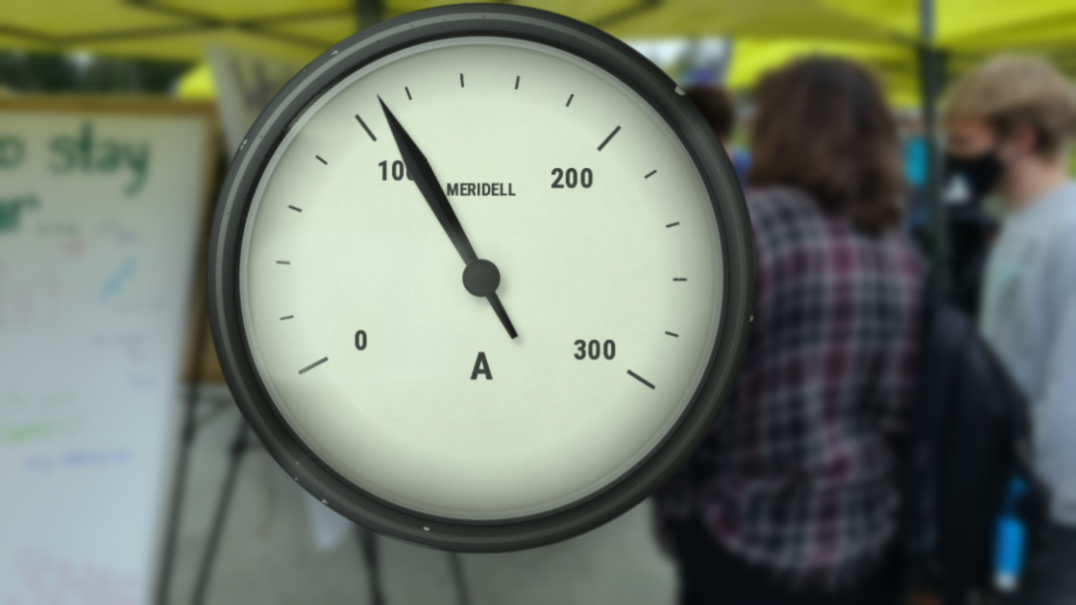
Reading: {"value": 110, "unit": "A"}
